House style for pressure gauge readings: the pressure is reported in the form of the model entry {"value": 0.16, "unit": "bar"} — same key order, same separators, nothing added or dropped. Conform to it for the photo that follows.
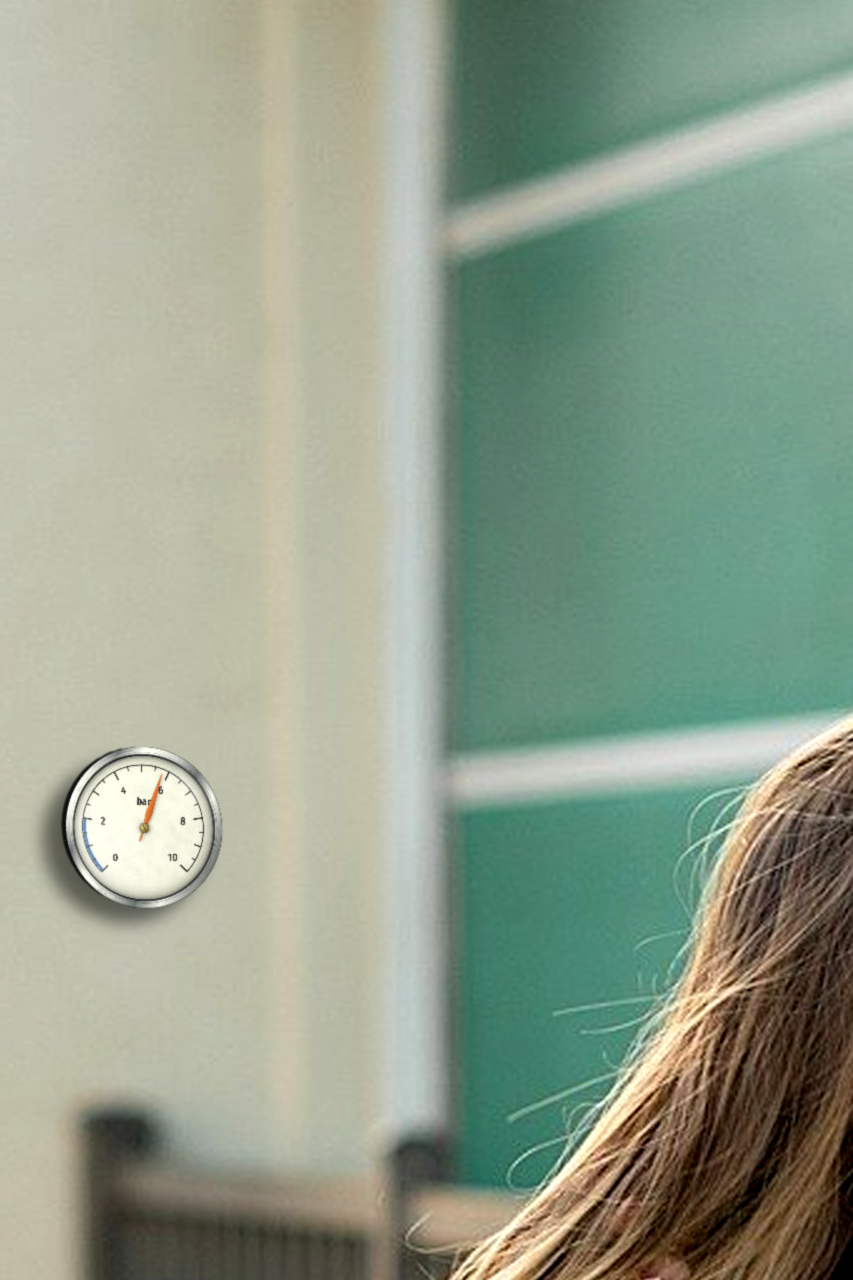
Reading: {"value": 5.75, "unit": "bar"}
